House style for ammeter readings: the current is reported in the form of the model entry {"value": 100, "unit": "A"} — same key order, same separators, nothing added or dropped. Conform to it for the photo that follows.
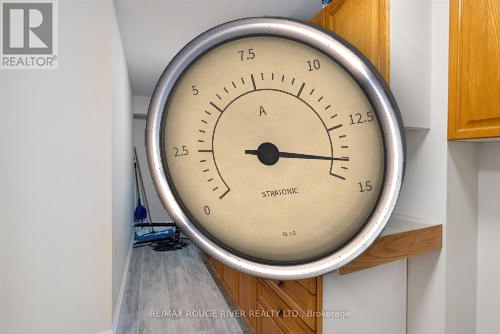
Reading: {"value": 14, "unit": "A"}
